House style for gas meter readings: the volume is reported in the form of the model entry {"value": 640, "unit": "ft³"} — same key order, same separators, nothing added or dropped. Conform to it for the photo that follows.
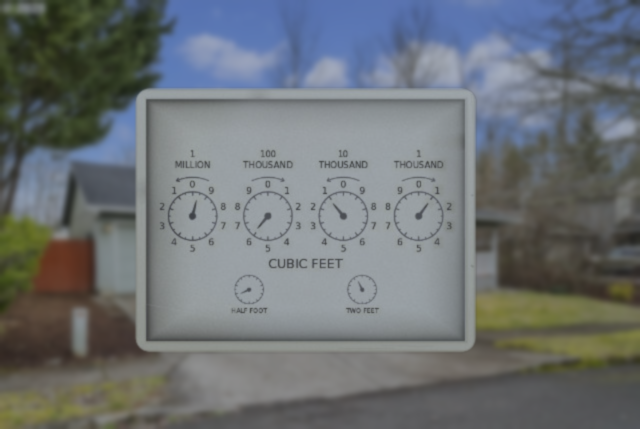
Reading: {"value": 961100, "unit": "ft³"}
